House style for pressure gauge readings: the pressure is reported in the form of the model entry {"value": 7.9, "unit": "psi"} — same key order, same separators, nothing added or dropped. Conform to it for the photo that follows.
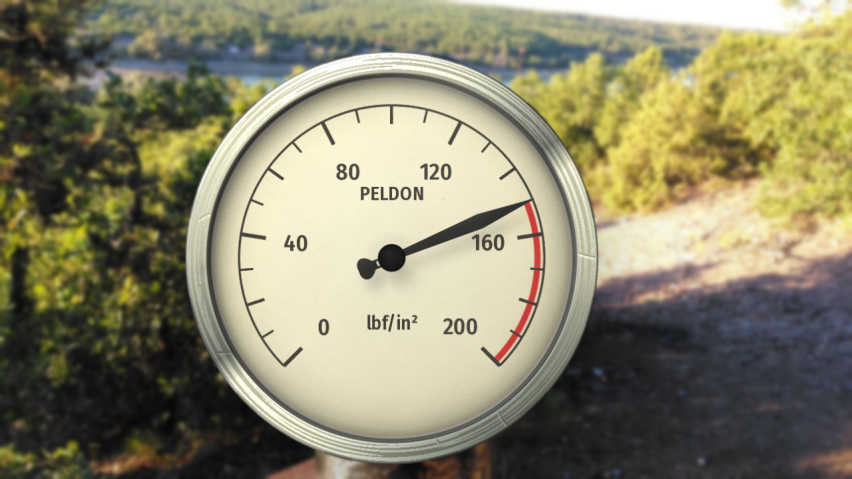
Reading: {"value": 150, "unit": "psi"}
